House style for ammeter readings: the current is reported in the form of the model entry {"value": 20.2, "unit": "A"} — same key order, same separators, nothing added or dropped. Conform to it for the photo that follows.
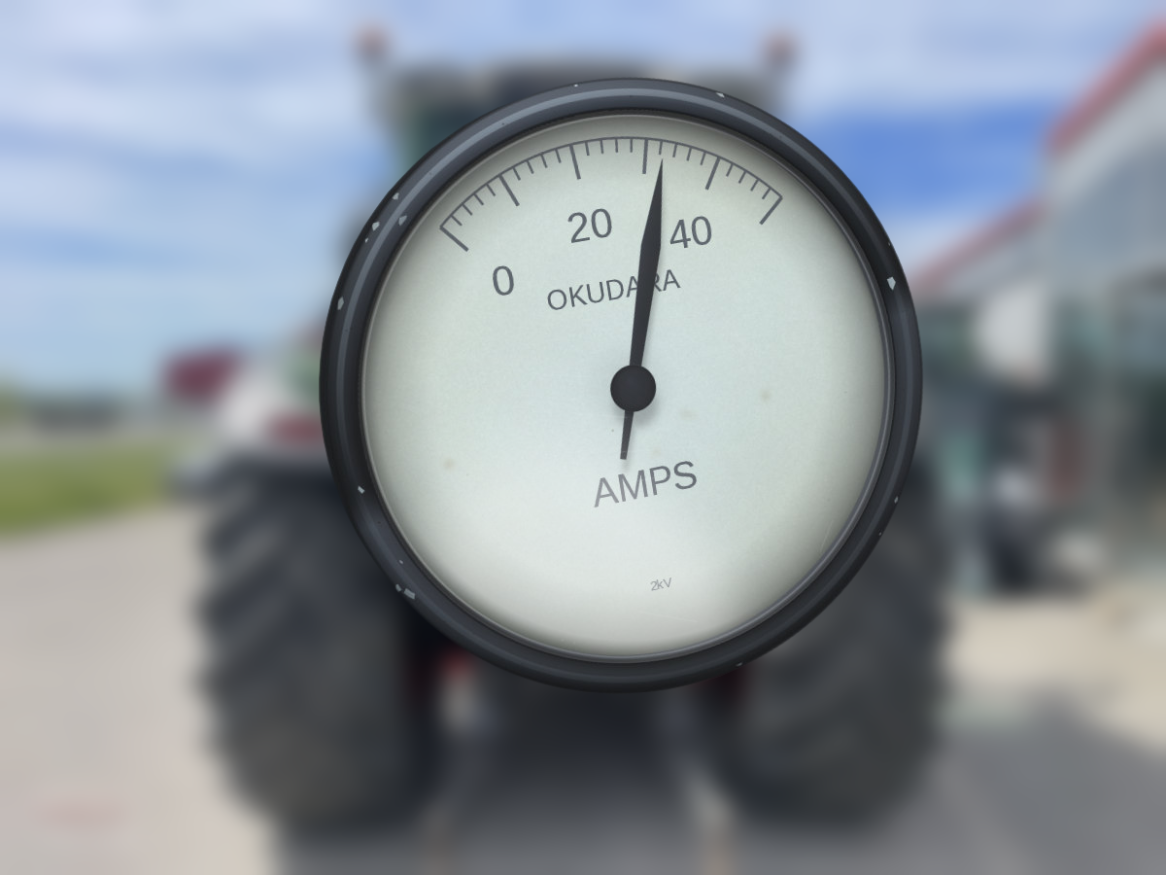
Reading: {"value": 32, "unit": "A"}
